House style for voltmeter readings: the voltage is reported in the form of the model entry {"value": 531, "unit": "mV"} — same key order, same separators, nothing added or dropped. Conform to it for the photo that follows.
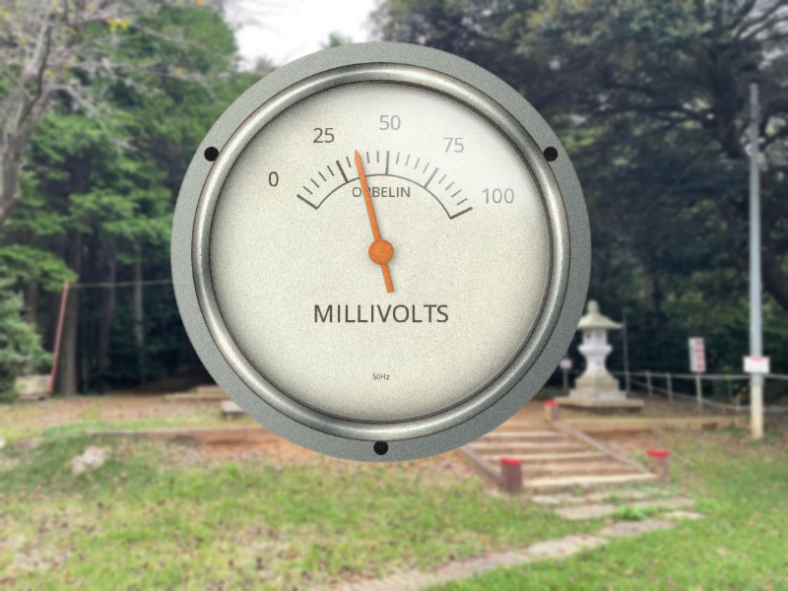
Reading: {"value": 35, "unit": "mV"}
